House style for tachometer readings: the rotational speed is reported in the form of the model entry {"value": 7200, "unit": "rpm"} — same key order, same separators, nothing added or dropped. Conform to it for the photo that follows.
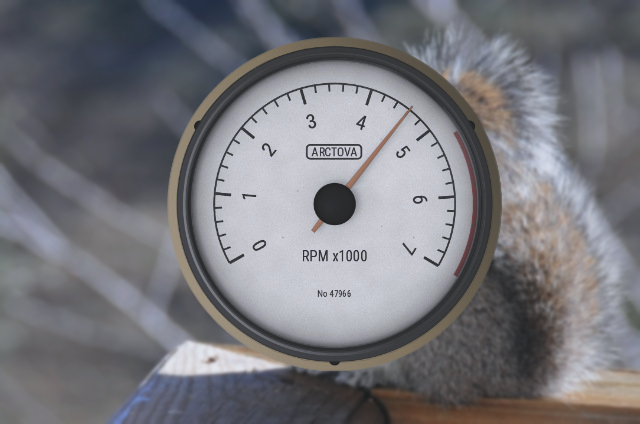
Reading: {"value": 4600, "unit": "rpm"}
